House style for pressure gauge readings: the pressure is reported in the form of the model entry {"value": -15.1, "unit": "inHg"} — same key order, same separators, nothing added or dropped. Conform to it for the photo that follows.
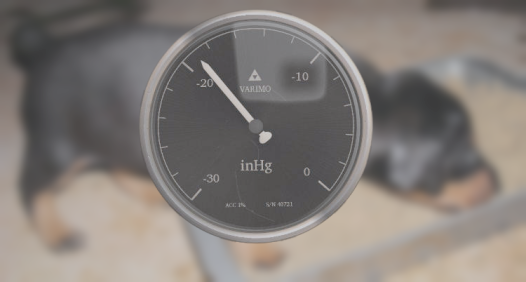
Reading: {"value": -19, "unit": "inHg"}
